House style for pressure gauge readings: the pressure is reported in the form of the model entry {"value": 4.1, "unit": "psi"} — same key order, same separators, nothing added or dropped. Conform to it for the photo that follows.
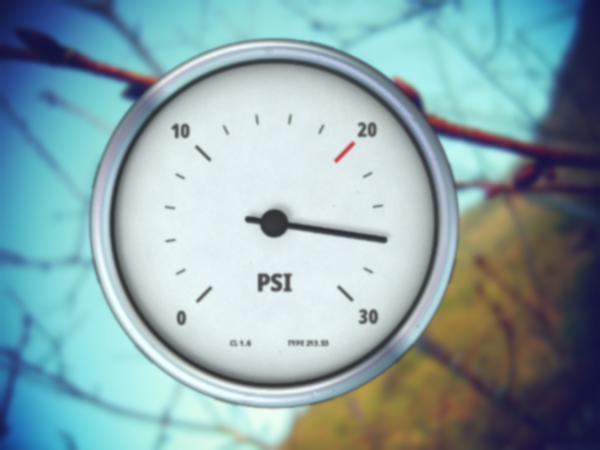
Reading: {"value": 26, "unit": "psi"}
